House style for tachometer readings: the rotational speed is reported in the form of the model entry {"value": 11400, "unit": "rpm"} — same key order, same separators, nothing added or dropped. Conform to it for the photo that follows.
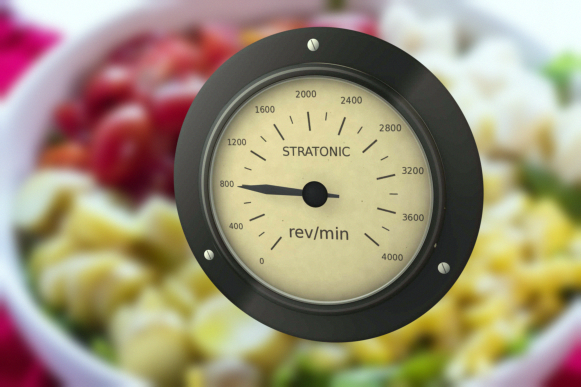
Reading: {"value": 800, "unit": "rpm"}
